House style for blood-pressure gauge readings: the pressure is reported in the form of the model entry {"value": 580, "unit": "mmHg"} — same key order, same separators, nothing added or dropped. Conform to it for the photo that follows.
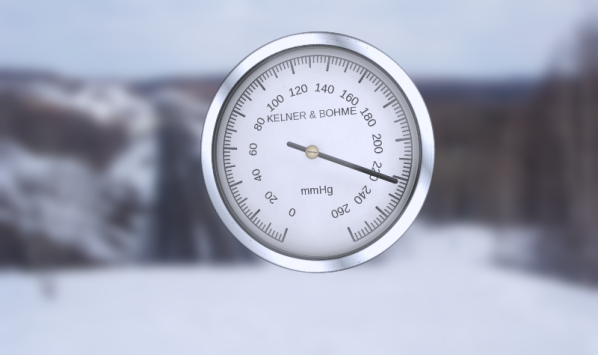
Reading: {"value": 222, "unit": "mmHg"}
